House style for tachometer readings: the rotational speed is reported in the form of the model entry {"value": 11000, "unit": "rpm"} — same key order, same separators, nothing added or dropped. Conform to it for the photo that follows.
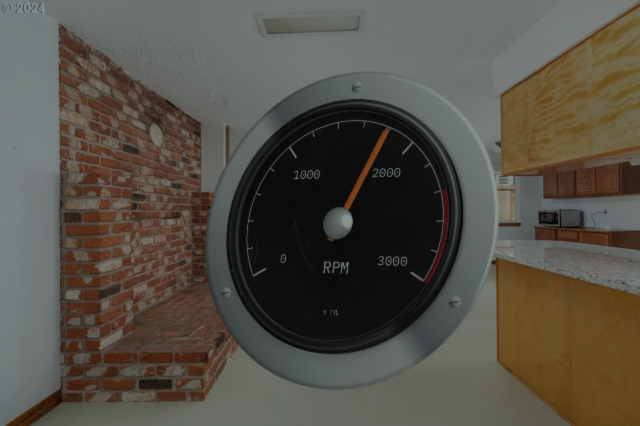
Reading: {"value": 1800, "unit": "rpm"}
